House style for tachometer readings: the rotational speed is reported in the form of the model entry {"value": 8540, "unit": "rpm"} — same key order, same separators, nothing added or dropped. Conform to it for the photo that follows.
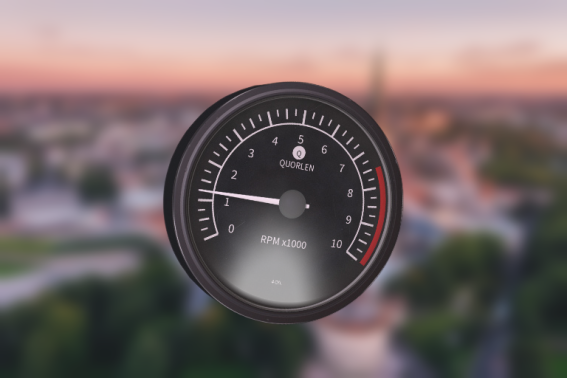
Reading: {"value": 1250, "unit": "rpm"}
